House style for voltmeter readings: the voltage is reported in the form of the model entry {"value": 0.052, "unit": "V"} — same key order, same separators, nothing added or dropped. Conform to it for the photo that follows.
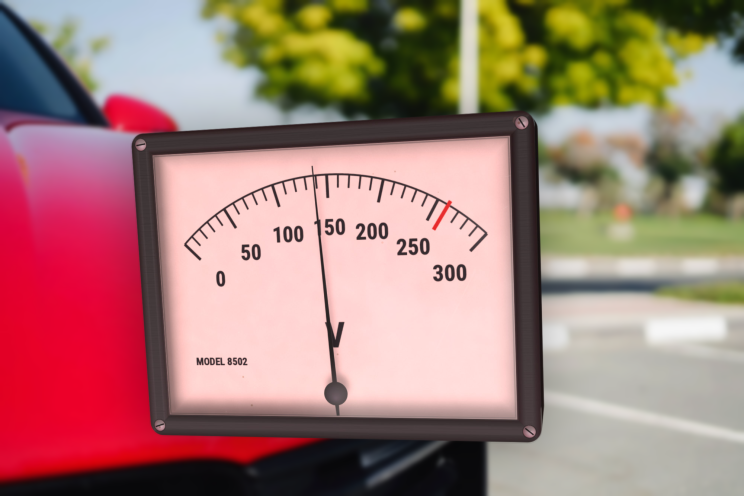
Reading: {"value": 140, "unit": "V"}
